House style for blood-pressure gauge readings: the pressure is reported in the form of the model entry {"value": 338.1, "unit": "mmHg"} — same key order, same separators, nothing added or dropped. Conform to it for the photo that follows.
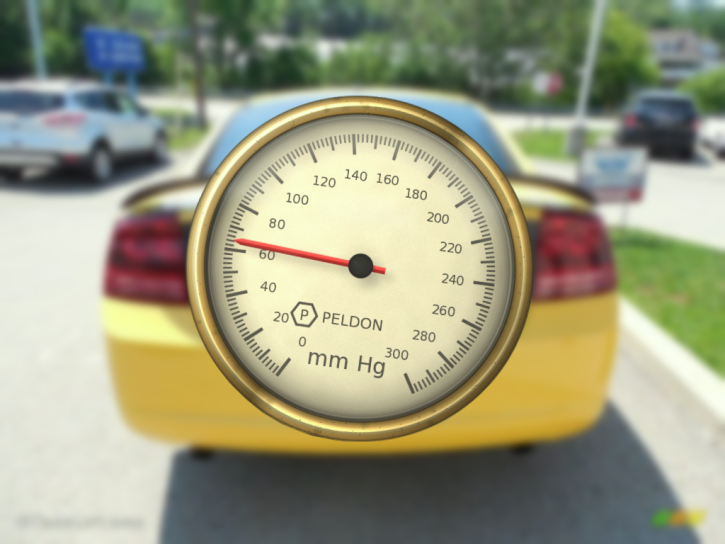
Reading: {"value": 64, "unit": "mmHg"}
